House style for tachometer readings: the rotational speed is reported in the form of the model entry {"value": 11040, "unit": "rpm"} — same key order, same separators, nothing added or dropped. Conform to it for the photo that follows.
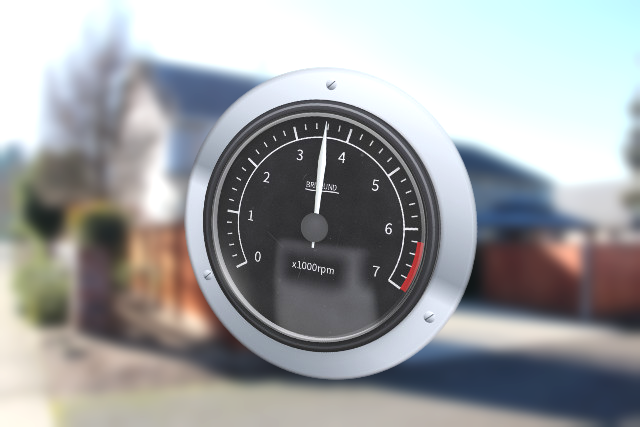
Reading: {"value": 3600, "unit": "rpm"}
